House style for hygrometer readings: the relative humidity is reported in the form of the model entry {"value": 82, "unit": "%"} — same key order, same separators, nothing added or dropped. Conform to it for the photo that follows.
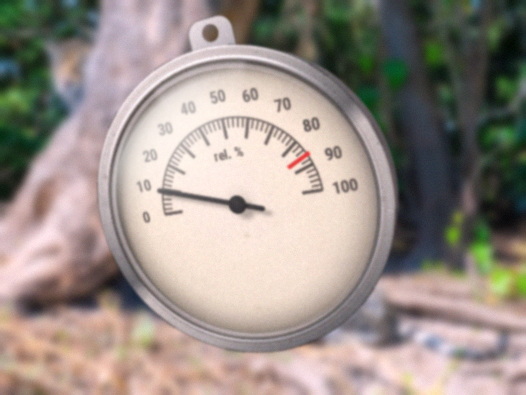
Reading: {"value": 10, "unit": "%"}
